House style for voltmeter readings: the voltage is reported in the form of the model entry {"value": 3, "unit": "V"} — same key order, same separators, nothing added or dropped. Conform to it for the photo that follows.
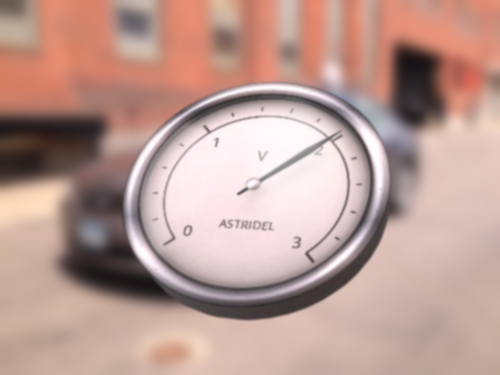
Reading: {"value": 2, "unit": "V"}
